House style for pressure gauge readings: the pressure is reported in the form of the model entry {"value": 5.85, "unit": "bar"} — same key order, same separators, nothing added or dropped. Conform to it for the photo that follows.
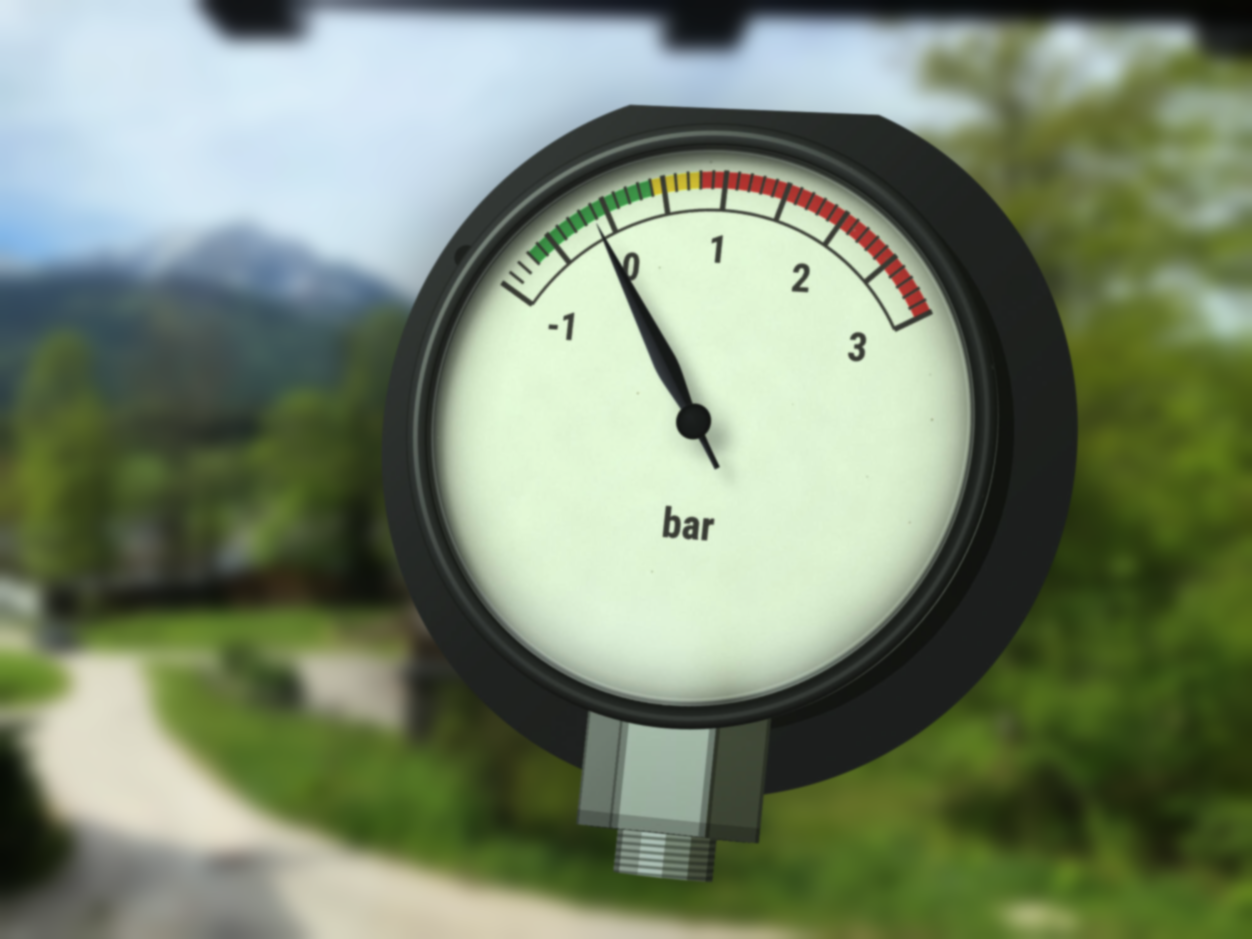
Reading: {"value": -0.1, "unit": "bar"}
